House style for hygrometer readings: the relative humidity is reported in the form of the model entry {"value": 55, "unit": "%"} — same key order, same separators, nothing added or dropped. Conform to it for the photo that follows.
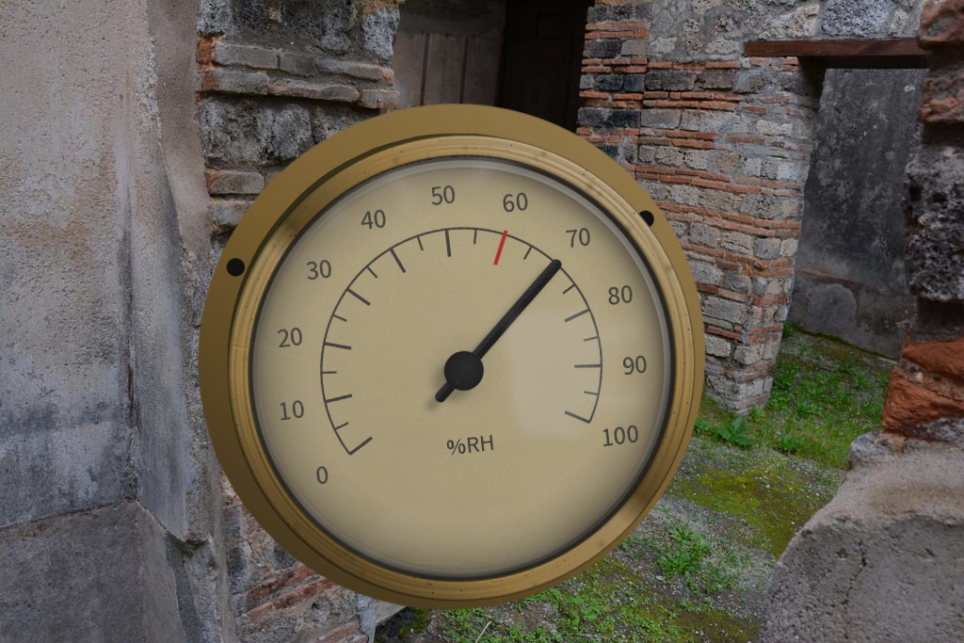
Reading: {"value": 70, "unit": "%"}
